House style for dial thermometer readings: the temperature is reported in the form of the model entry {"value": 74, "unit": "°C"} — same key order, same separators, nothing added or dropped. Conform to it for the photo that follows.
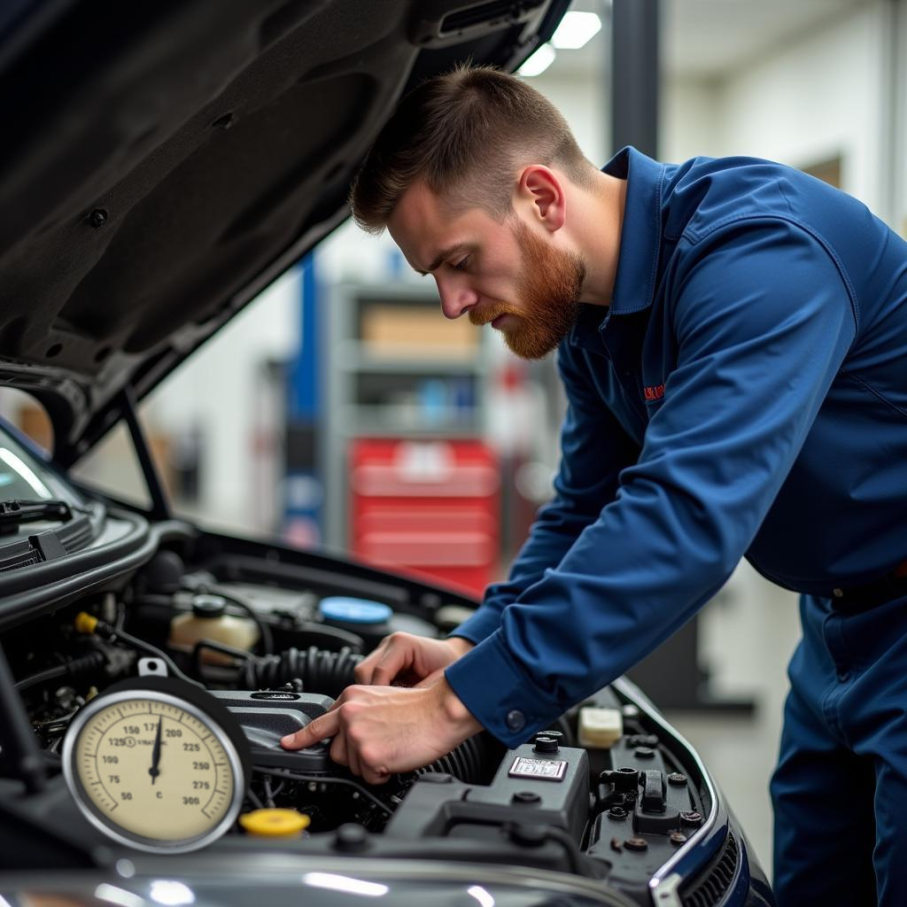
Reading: {"value": 185, "unit": "°C"}
